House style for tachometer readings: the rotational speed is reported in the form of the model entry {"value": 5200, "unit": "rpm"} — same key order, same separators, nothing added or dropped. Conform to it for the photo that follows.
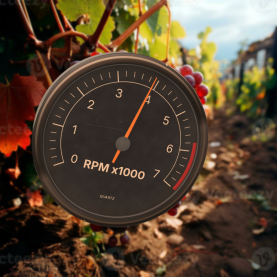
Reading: {"value": 3900, "unit": "rpm"}
